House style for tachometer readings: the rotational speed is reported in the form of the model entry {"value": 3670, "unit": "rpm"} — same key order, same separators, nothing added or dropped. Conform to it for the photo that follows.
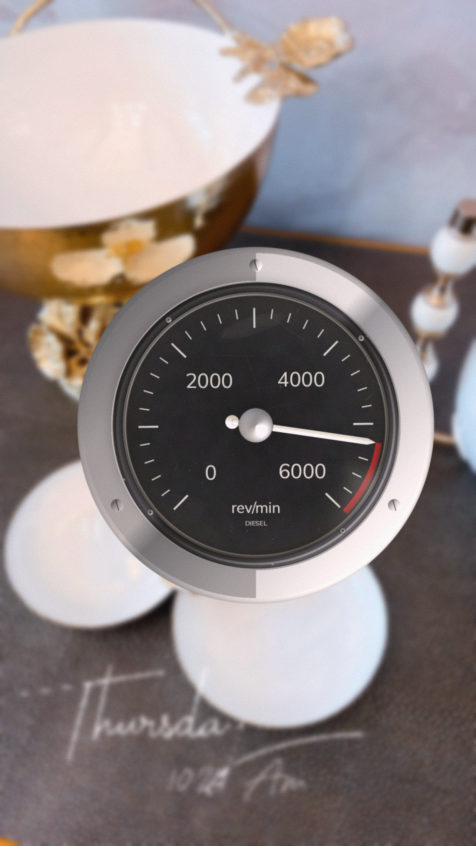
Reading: {"value": 5200, "unit": "rpm"}
